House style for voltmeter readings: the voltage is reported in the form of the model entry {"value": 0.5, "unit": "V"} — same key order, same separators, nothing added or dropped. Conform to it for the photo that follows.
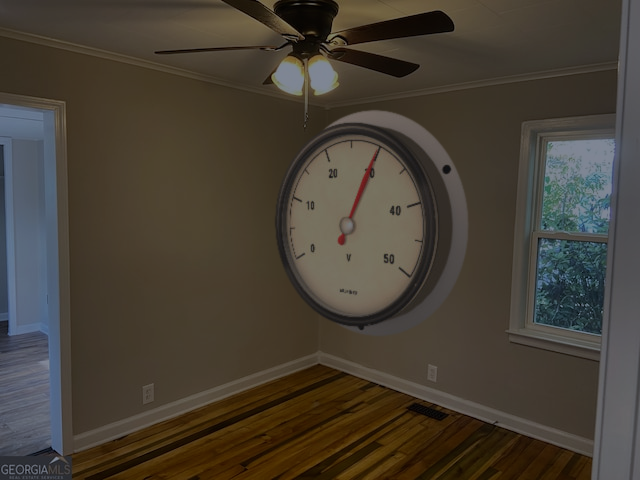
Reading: {"value": 30, "unit": "V"}
